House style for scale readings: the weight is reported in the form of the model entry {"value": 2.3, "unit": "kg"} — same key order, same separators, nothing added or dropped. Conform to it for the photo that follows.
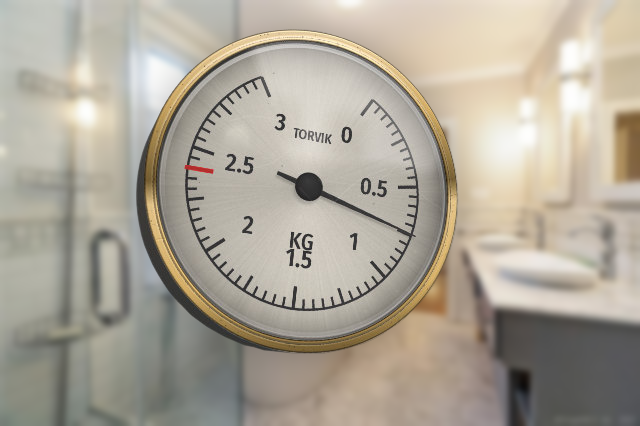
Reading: {"value": 0.75, "unit": "kg"}
